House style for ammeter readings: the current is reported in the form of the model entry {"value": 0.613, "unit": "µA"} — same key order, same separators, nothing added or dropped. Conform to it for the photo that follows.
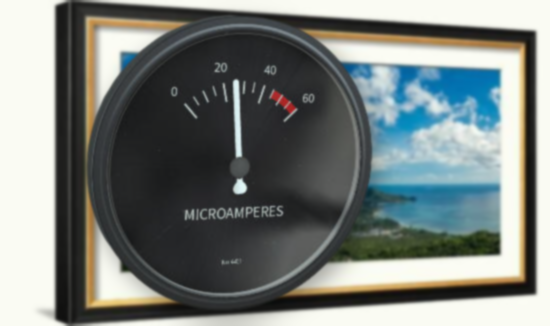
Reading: {"value": 25, "unit": "µA"}
